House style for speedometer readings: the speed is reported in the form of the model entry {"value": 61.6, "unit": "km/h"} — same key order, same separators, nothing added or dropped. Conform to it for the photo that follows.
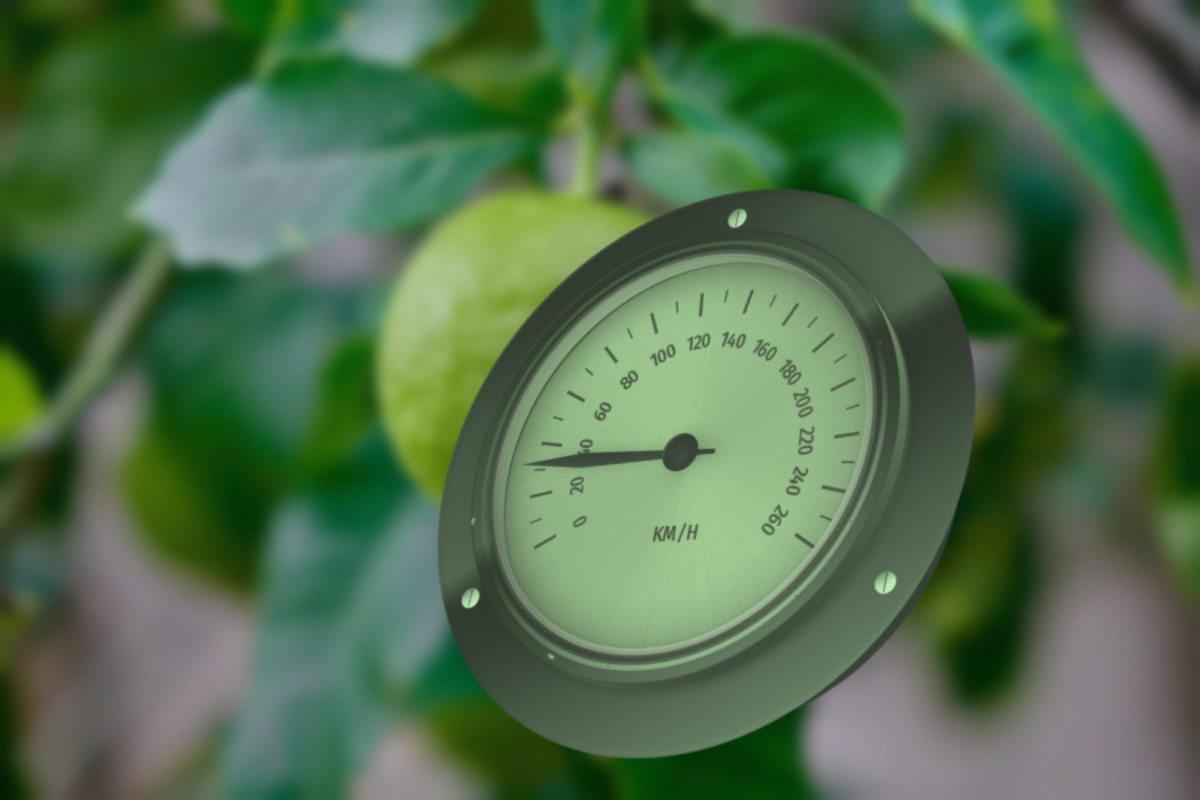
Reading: {"value": 30, "unit": "km/h"}
